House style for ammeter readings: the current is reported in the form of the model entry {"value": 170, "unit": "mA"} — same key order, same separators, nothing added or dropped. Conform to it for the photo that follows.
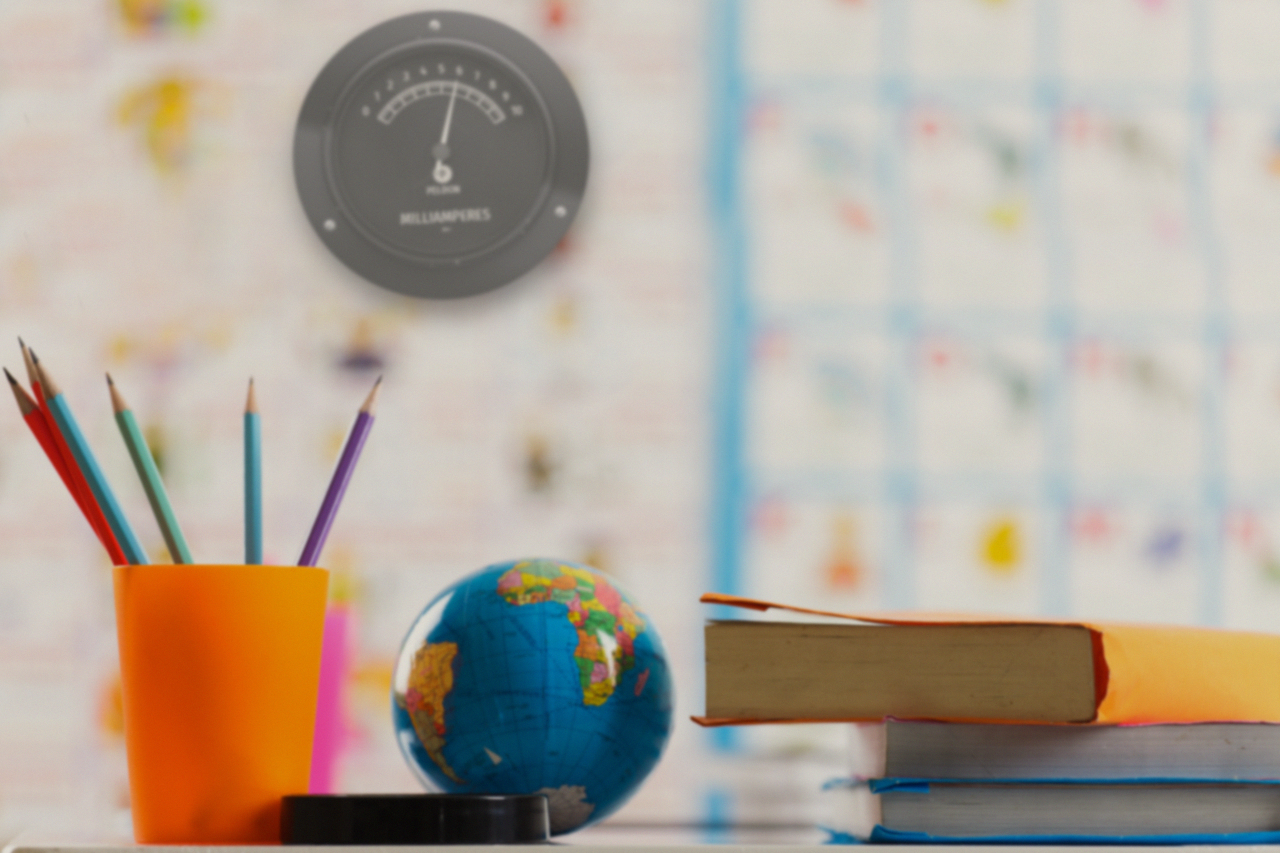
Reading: {"value": 6, "unit": "mA"}
